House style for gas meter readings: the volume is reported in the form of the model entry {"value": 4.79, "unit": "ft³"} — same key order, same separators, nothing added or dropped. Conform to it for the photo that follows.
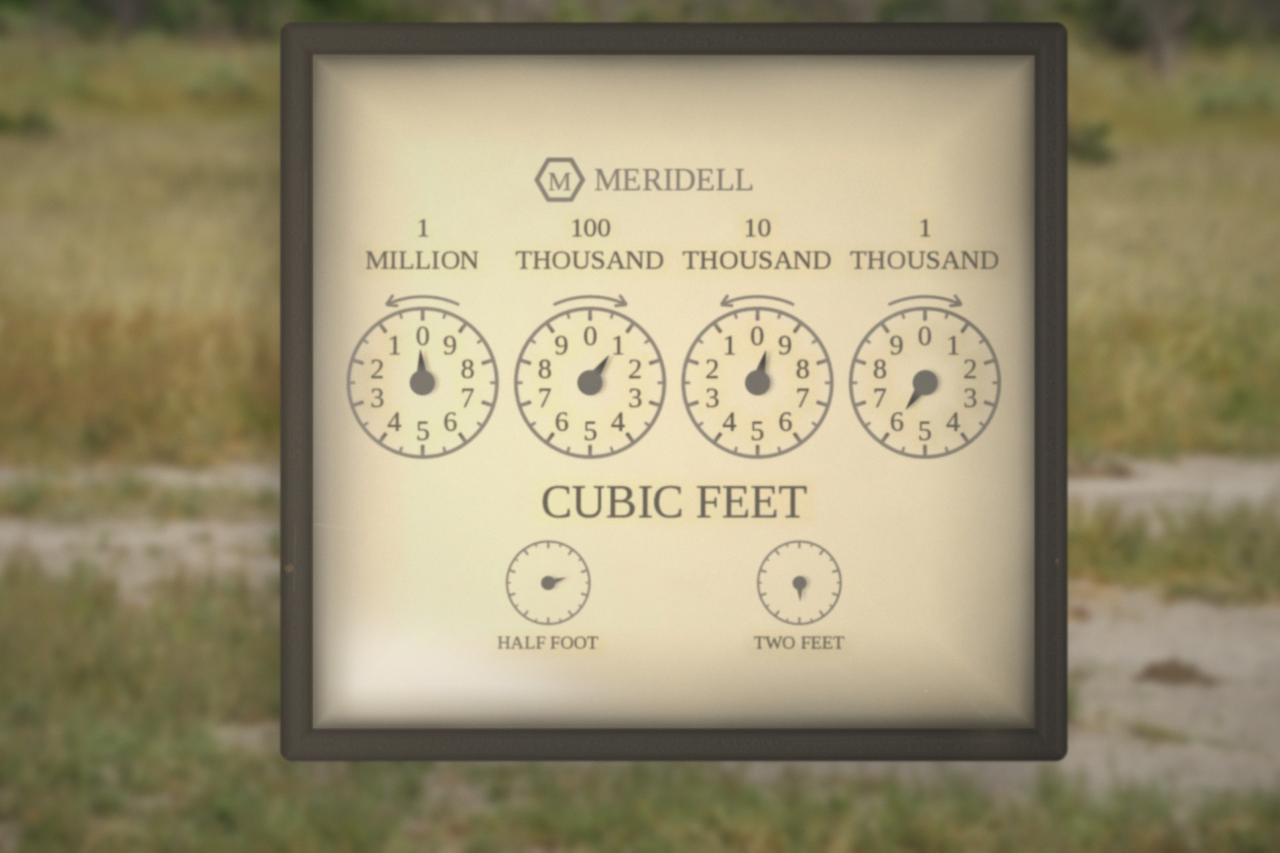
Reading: {"value": 9600, "unit": "ft³"}
